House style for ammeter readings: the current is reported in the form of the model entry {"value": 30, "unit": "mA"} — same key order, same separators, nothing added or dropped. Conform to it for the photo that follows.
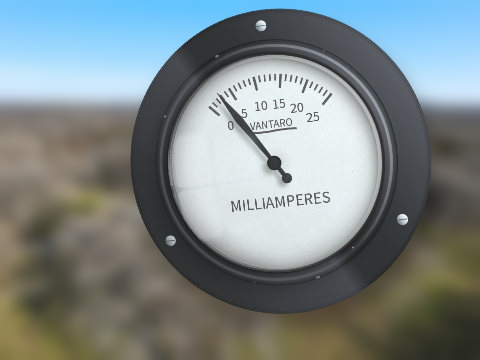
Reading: {"value": 3, "unit": "mA"}
